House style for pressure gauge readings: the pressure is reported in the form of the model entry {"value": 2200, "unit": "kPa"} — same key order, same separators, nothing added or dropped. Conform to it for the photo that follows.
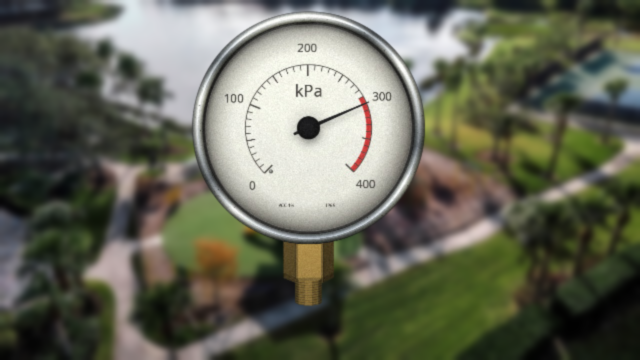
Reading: {"value": 300, "unit": "kPa"}
